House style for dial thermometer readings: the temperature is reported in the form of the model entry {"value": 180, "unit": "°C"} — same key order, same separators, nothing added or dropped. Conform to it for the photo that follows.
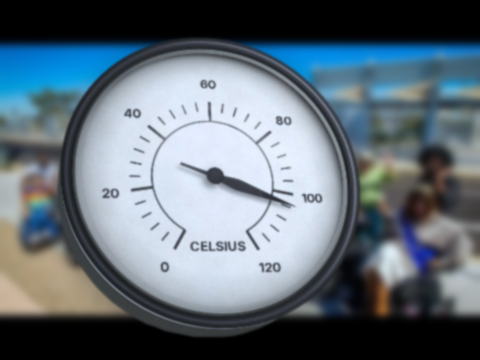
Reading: {"value": 104, "unit": "°C"}
